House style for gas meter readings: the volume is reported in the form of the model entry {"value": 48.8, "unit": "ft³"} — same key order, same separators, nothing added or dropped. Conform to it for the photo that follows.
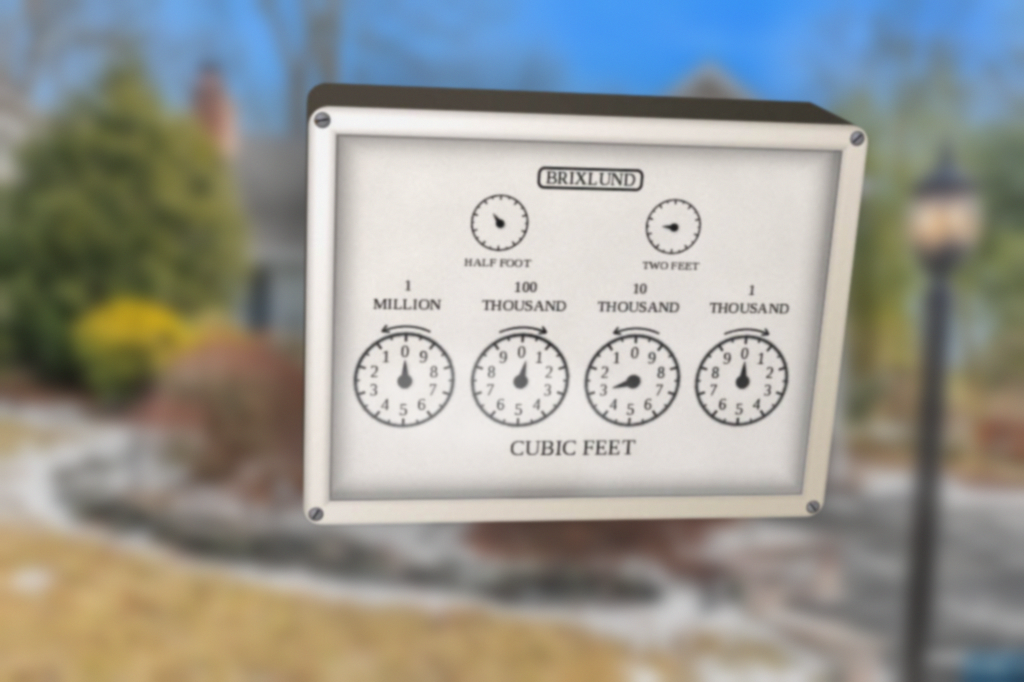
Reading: {"value": 3000, "unit": "ft³"}
